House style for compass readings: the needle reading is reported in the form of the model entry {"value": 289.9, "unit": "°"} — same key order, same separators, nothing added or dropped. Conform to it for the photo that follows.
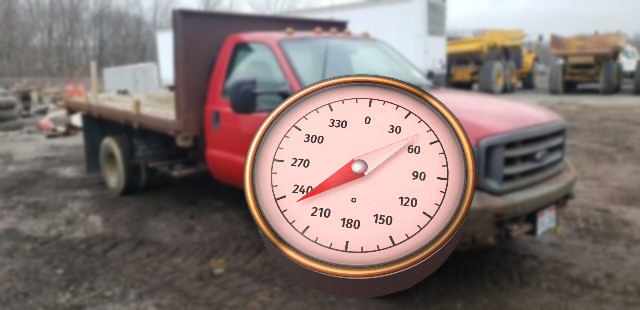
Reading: {"value": 230, "unit": "°"}
